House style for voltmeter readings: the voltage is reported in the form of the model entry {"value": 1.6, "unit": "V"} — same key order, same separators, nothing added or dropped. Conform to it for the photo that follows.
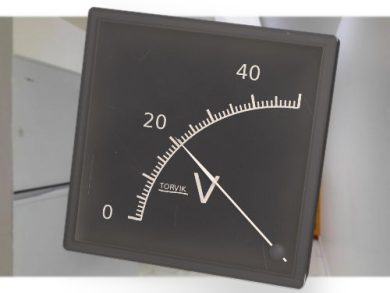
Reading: {"value": 21, "unit": "V"}
